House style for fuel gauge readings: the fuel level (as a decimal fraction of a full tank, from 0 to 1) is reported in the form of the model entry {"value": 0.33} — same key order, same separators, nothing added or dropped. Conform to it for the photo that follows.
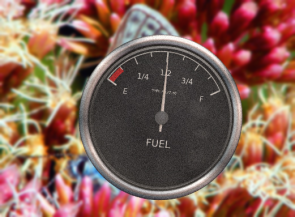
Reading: {"value": 0.5}
